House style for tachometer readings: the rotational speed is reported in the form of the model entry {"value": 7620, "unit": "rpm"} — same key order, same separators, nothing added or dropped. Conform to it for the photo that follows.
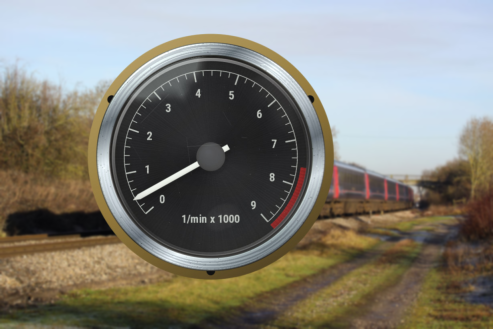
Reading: {"value": 400, "unit": "rpm"}
